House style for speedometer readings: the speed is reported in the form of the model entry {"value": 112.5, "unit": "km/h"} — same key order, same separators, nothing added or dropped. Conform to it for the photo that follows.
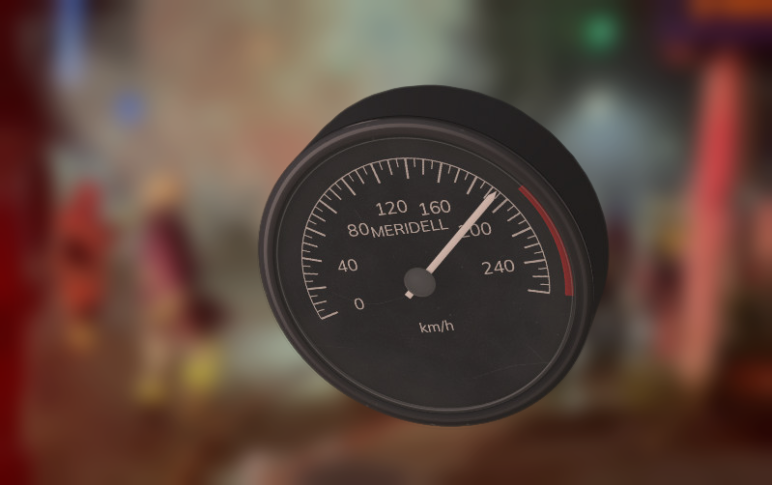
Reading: {"value": 192.5, "unit": "km/h"}
